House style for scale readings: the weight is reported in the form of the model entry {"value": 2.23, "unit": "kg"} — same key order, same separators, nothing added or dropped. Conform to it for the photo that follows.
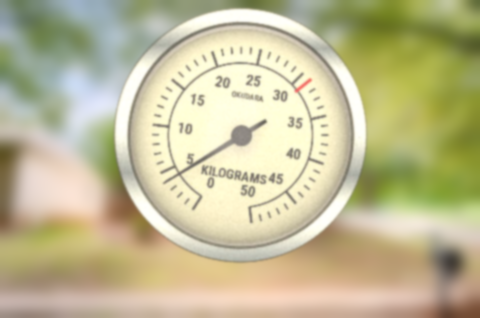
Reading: {"value": 4, "unit": "kg"}
